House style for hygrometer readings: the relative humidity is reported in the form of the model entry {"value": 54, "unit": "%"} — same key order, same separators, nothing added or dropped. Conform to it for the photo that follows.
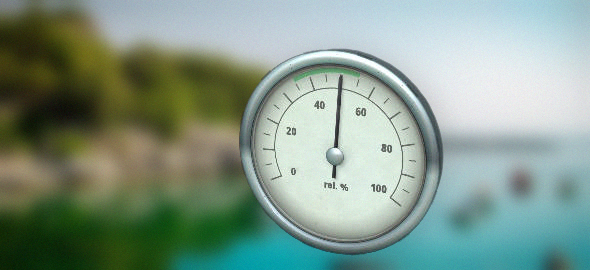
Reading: {"value": 50, "unit": "%"}
